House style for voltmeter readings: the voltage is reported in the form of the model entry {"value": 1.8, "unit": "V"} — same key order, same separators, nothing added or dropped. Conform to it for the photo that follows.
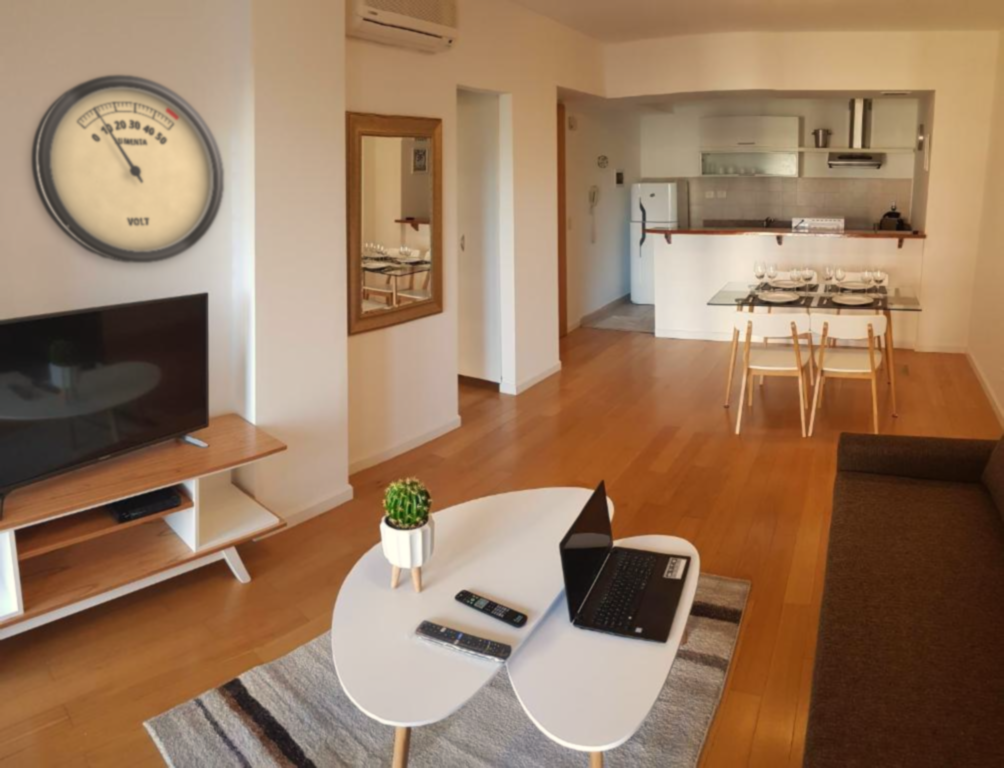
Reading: {"value": 10, "unit": "V"}
